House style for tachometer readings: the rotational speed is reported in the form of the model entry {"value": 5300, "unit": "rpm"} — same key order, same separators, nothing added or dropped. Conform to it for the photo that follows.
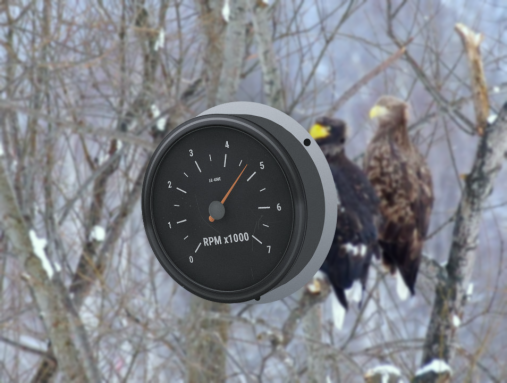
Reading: {"value": 4750, "unit": "rpm"}
